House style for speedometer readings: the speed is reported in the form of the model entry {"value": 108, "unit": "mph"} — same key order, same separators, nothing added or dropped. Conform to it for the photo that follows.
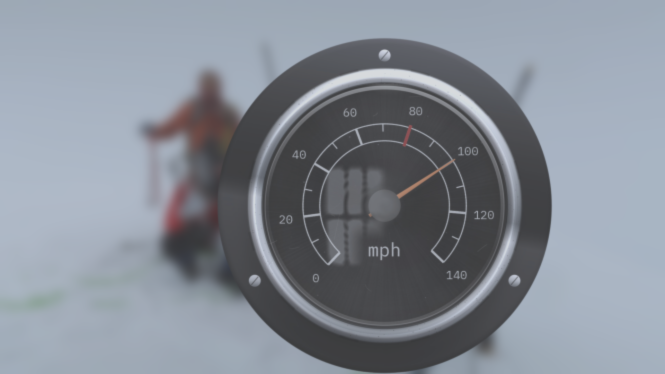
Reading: {"value": 100, "unit": "mph"}
